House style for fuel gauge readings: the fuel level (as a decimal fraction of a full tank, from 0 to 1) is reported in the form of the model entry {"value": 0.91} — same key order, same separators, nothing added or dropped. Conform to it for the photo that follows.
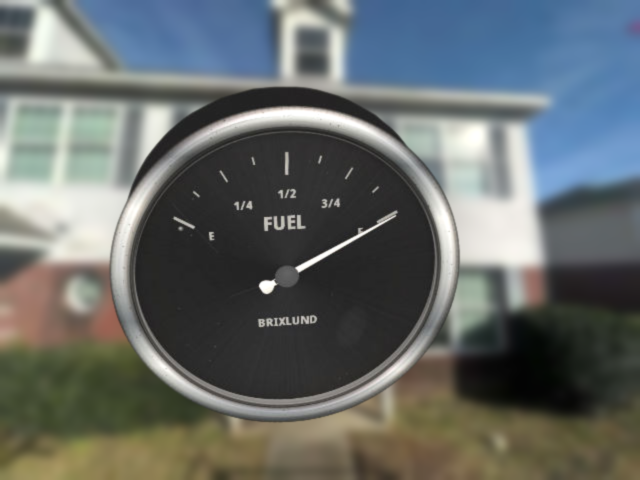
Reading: {"value": 1}
